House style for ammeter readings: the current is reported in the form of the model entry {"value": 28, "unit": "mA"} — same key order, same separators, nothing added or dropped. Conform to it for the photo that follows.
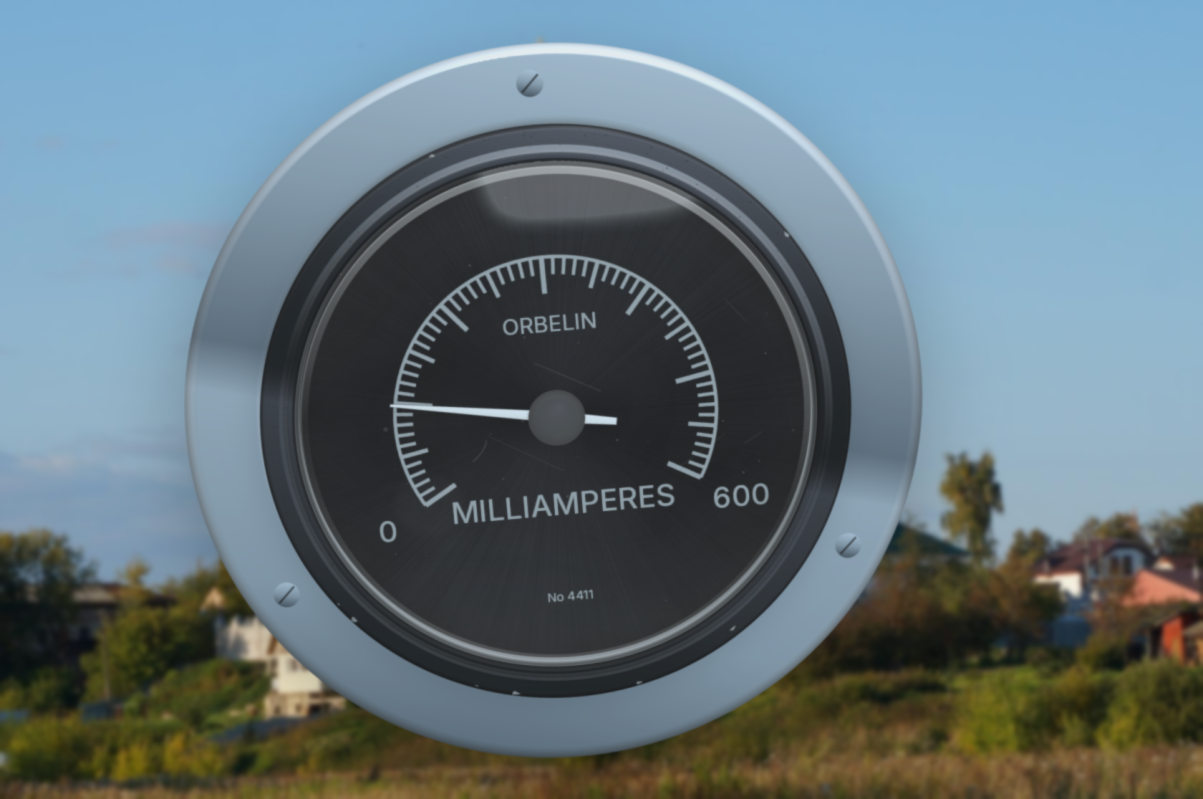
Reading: {"value": 100, "unit": "mA"}
